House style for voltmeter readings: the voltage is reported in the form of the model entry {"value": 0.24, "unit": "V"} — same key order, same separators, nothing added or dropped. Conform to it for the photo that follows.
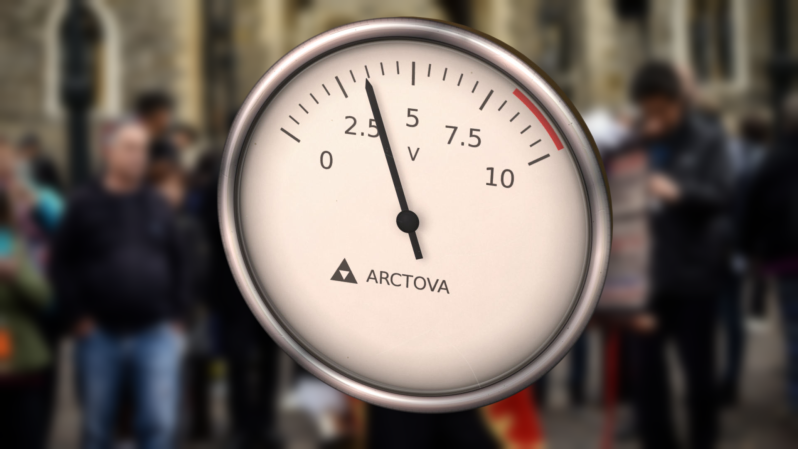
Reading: {"value": 3.5, "unit": "V"}
